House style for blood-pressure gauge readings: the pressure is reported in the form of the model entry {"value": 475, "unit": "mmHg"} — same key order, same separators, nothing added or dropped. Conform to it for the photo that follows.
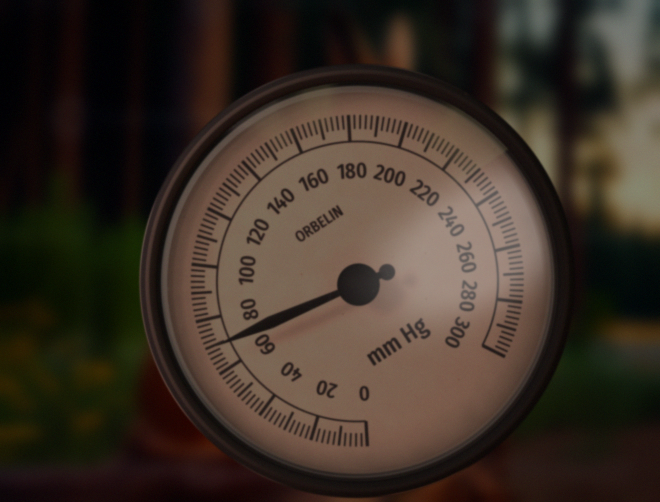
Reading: {"value": 70, "unit": "mmHg"}
